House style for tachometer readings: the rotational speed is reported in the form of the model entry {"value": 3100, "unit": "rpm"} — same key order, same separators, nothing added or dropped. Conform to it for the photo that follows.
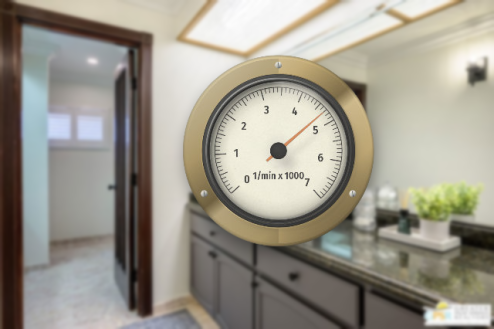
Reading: {"value": 4700, "unit": "rpm"}
